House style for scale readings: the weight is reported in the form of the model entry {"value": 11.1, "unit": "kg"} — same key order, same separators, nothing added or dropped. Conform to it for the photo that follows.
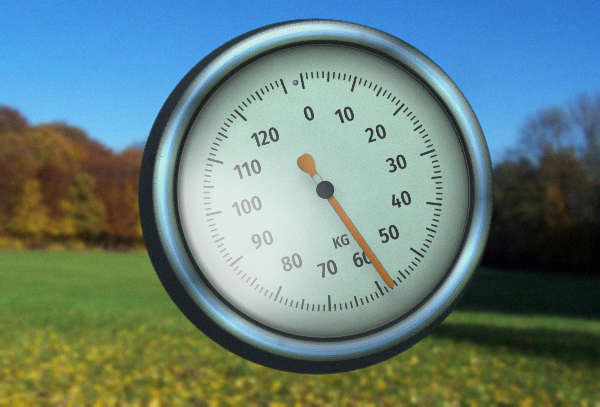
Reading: {"value": 58, "unit": "kg"}
